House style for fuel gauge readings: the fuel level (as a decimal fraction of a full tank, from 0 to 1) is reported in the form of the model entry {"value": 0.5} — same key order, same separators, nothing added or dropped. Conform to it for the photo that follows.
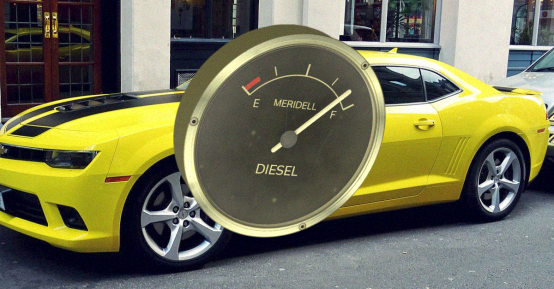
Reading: {"value": 0.875}
